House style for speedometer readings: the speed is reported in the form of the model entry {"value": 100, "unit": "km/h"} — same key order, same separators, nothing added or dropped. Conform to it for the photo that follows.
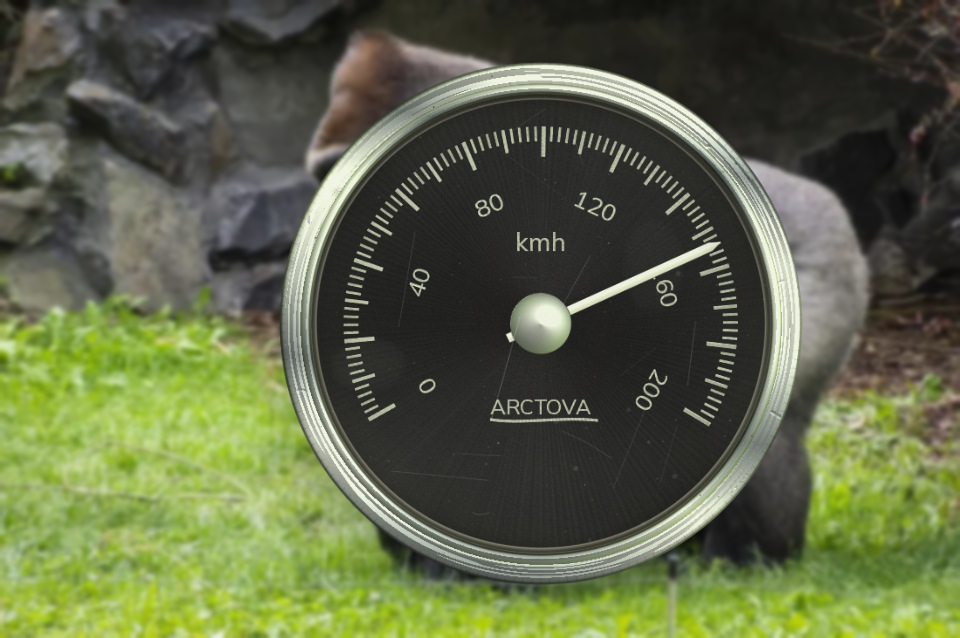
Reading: {"value": 154, "unit": "km/h"}
